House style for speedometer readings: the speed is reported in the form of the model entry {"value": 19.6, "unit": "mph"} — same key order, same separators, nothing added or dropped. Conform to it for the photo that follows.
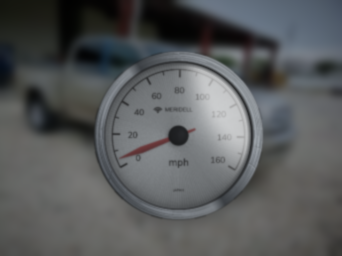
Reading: {"value": 5, "unit": "mph"}
